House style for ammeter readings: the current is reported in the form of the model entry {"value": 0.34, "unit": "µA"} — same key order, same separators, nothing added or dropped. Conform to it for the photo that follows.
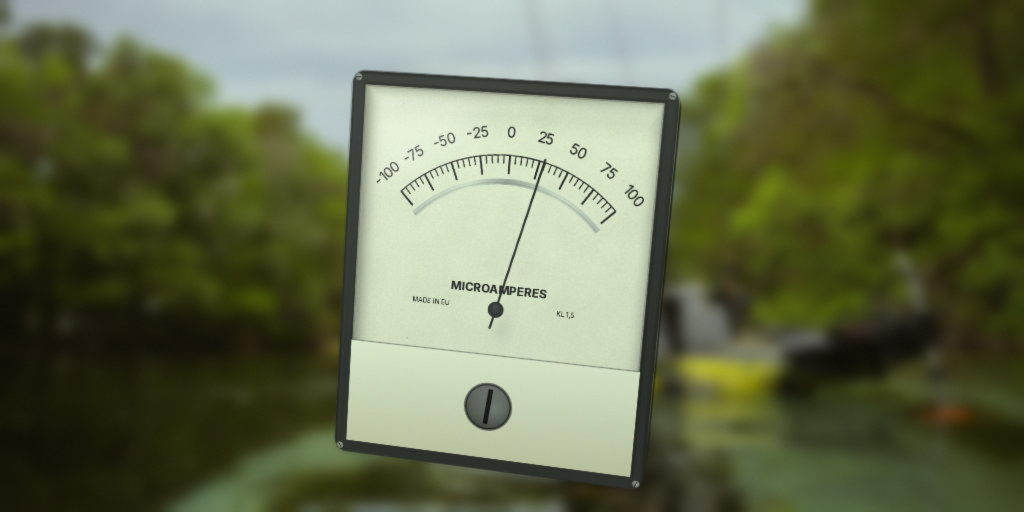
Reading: {"value": 30, "unit": "µA"}
